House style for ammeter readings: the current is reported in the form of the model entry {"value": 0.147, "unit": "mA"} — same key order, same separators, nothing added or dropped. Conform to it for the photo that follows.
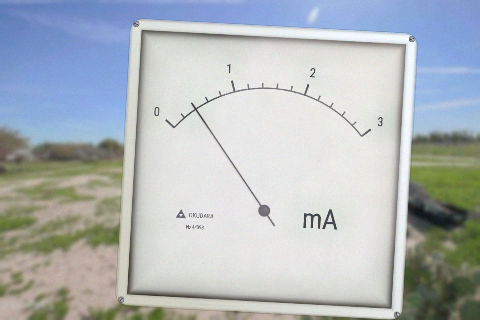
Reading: {"value": 0.4, "unit": "mA"}
